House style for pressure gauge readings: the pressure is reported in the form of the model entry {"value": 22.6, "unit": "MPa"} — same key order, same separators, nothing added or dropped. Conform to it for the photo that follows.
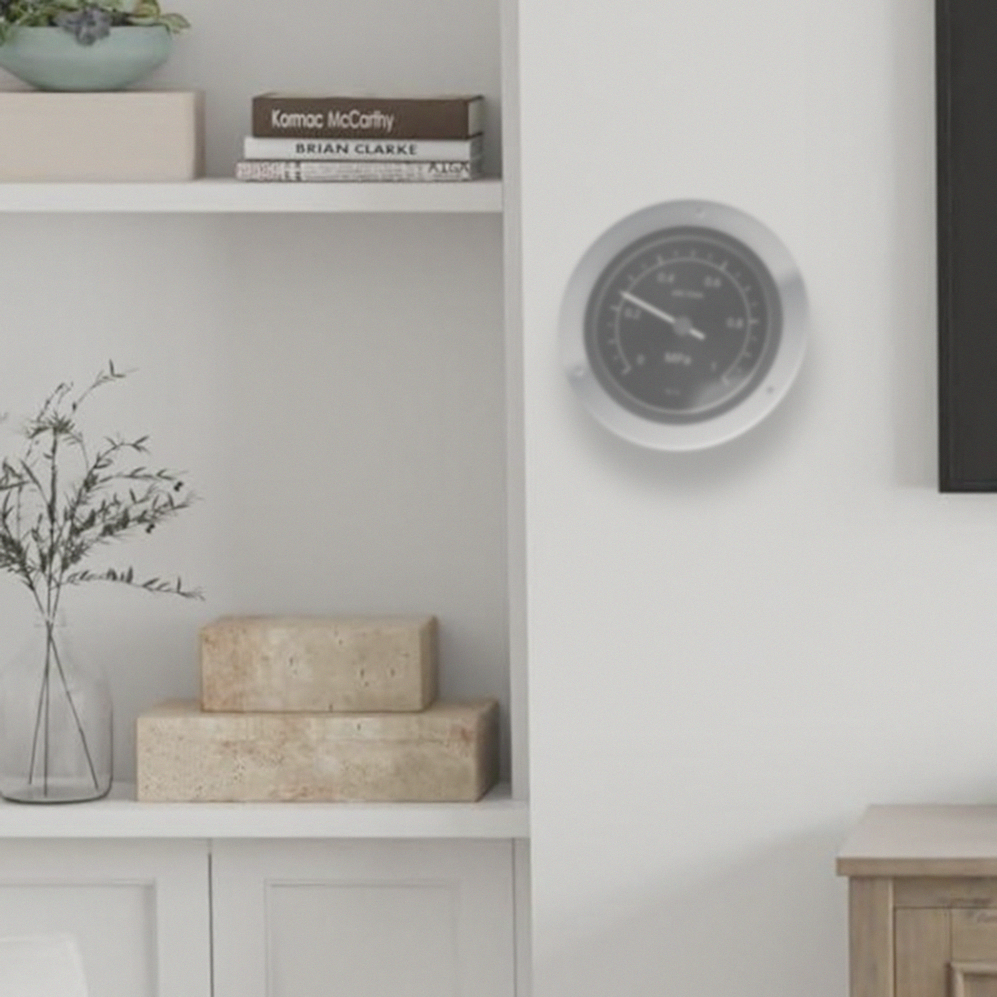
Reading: {"value": 0.25, "unit": "MPa"}
